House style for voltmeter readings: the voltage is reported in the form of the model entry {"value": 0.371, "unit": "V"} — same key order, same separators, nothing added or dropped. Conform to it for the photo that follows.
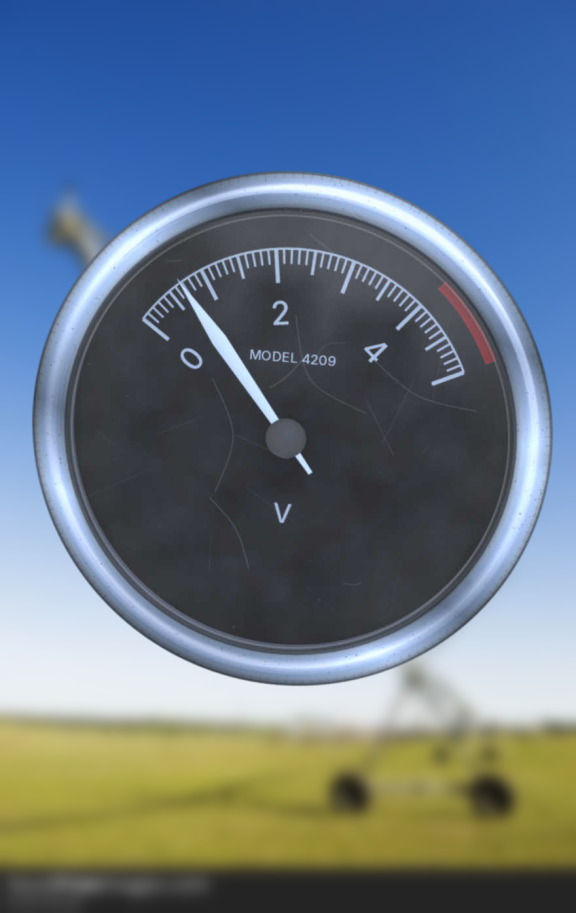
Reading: {"value": 0.7, "unit": "V"}
